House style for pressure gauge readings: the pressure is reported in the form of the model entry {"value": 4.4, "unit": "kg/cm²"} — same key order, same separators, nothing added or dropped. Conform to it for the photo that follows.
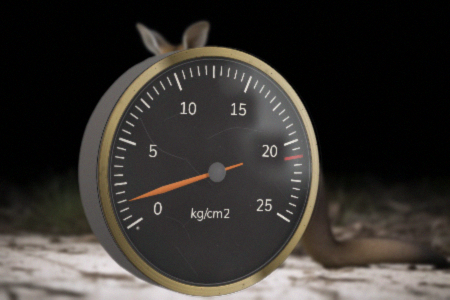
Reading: {"value": 1.5, "unit": "kg/cm²"}
